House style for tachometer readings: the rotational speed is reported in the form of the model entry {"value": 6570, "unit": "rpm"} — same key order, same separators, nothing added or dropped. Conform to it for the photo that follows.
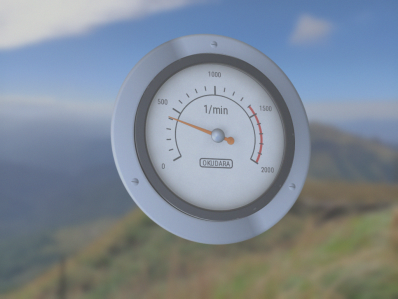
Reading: {"value": 400, "unit": "rpm"}
